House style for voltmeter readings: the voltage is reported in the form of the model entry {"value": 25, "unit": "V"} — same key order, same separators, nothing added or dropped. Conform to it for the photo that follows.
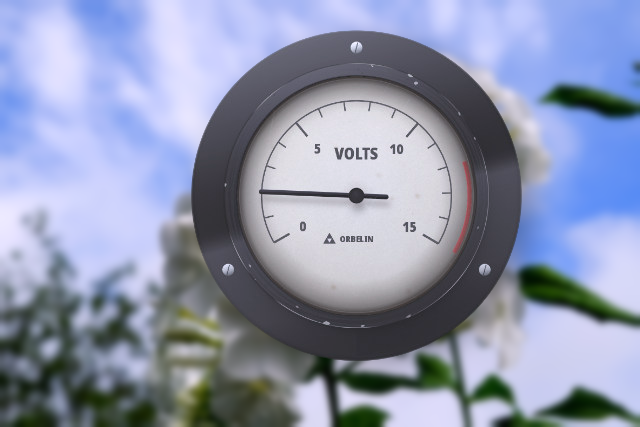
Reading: {"value": 2, "unit": "V"}
